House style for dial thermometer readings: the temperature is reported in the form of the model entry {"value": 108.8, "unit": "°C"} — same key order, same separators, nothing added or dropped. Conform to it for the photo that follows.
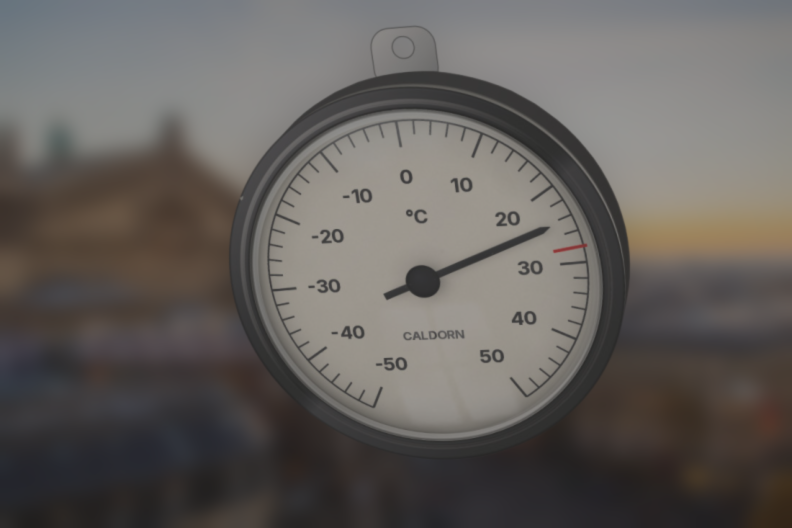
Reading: {"value": 24, "unit": "°C"}
